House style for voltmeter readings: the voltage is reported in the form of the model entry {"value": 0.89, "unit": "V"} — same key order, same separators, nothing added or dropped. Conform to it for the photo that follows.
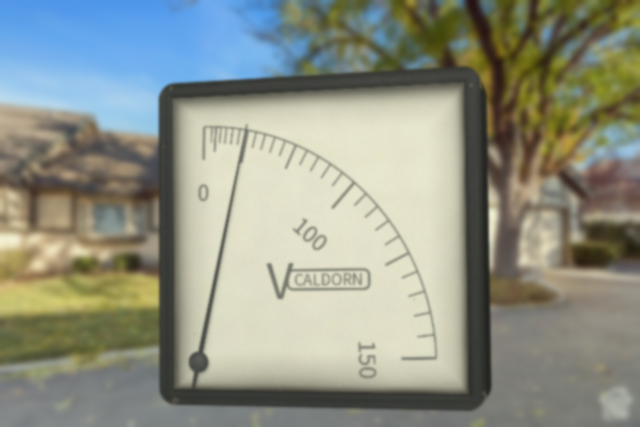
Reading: {"value": 50, "unit": "V"}
